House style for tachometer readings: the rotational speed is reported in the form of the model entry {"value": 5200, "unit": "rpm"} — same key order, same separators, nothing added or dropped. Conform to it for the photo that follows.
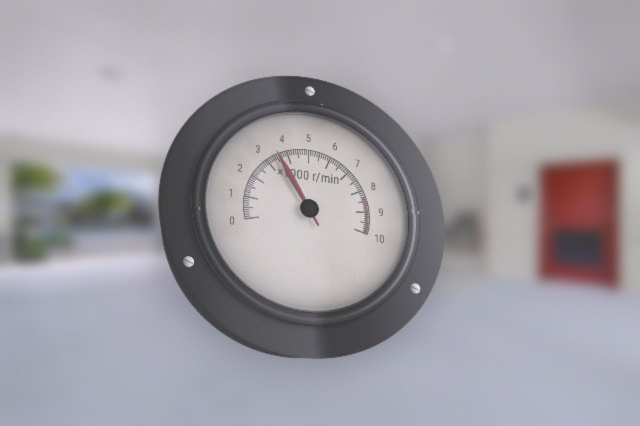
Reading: {"value": 3500, "unit": "rpm"}
